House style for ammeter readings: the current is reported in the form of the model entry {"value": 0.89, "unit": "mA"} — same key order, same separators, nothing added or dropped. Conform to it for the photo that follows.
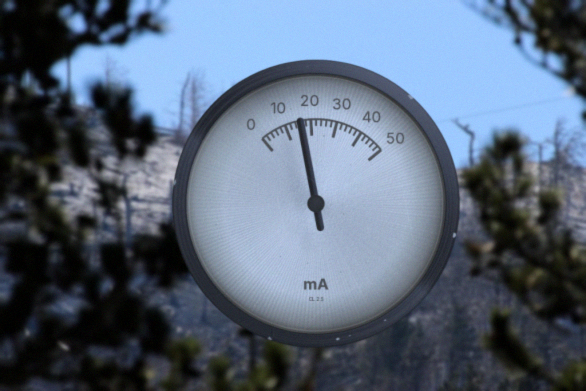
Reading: {"value": 16, "unit": "mA"}
